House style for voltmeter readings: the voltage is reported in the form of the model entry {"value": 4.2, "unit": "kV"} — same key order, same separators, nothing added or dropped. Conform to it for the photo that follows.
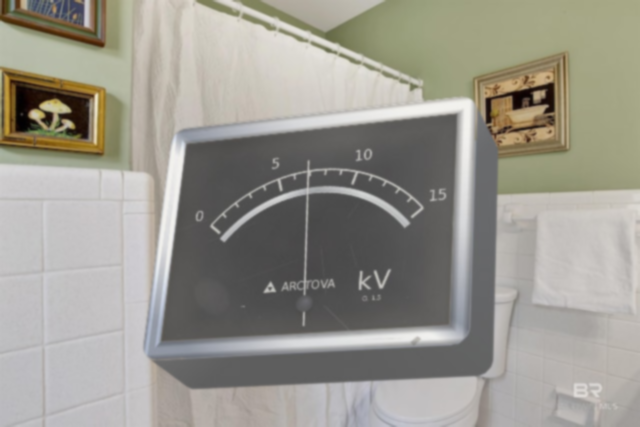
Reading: {"value": 7, "unit": "kV"}
